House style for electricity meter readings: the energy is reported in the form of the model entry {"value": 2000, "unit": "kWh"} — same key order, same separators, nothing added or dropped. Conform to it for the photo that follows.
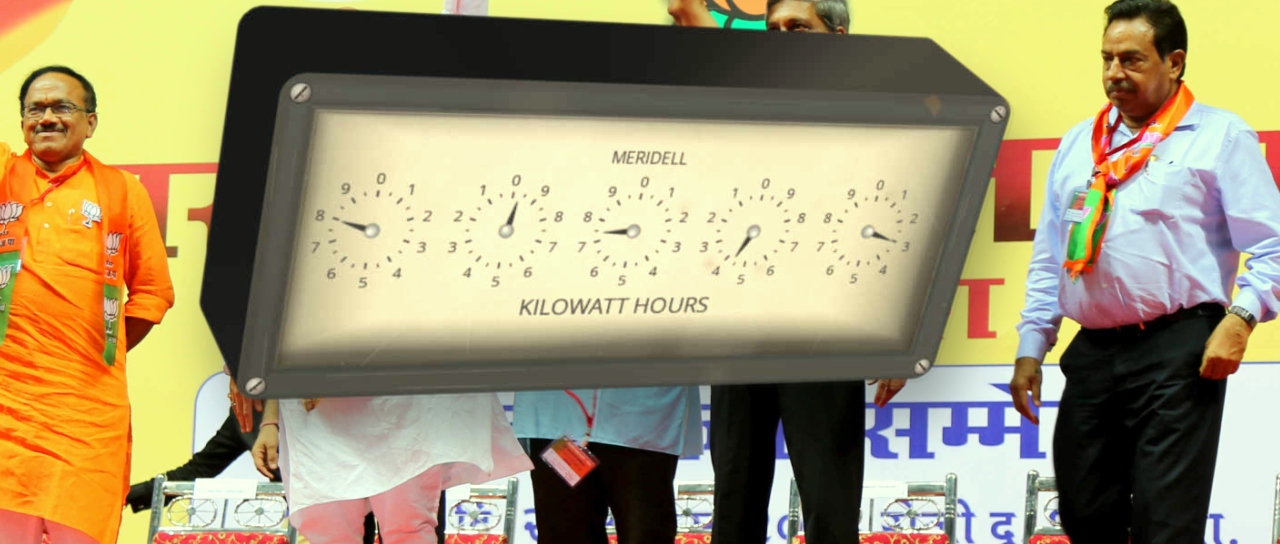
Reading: {"value": 79743, "unit": "kWh"}
